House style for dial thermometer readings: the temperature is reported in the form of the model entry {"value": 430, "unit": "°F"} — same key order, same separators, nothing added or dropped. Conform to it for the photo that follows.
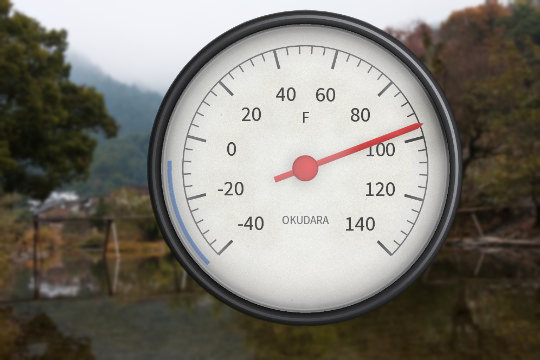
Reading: {"value": 96, "unit": "°F"}
